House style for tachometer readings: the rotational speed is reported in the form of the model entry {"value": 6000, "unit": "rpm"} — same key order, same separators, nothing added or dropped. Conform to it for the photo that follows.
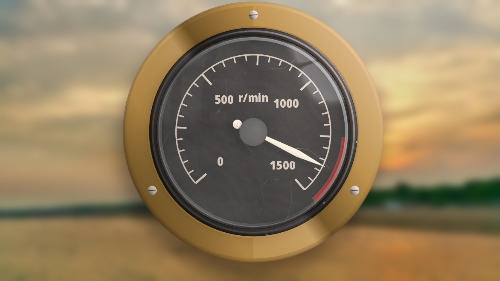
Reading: {"value": 1375, "unit": "rpm"}
